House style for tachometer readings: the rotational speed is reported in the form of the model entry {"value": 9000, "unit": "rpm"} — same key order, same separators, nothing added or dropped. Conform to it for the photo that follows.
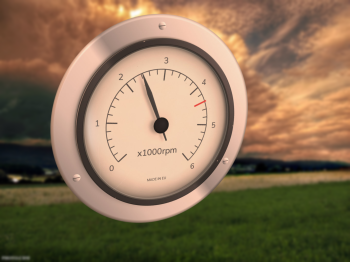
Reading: {"value": 2400, "unit": "rpm"}
